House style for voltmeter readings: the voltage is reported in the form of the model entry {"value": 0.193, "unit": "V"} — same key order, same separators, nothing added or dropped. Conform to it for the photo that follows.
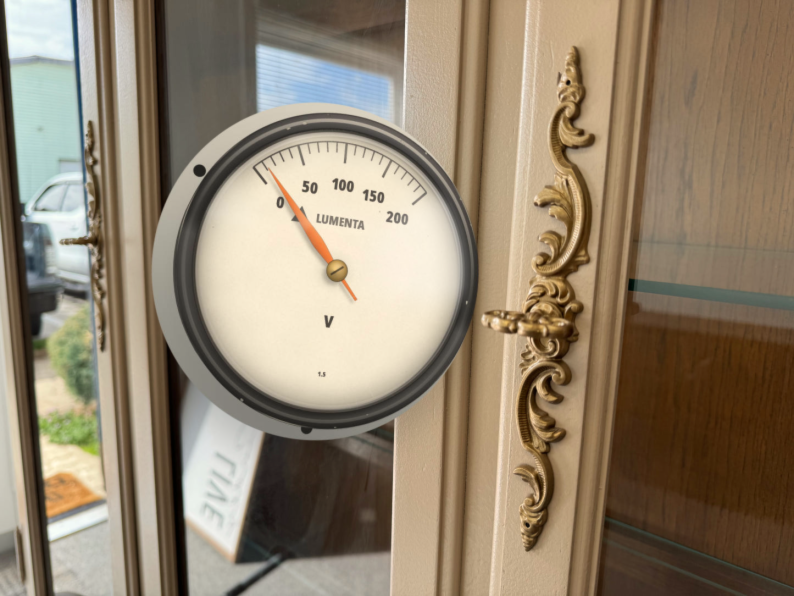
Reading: {"value": 10, "unit": "V"}
